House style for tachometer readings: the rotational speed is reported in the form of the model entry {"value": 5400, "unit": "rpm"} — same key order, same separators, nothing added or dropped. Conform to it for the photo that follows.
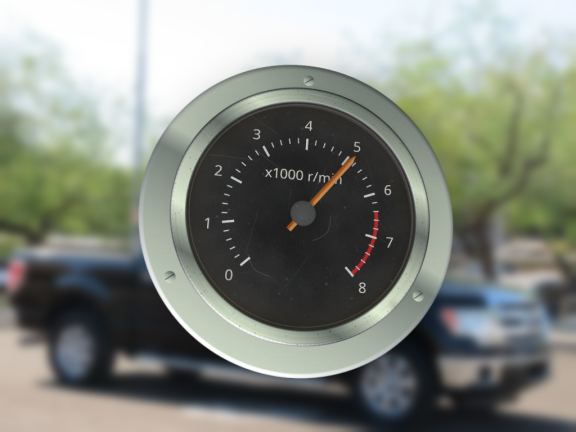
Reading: {"value": 5100, "unit": "rpm"}
